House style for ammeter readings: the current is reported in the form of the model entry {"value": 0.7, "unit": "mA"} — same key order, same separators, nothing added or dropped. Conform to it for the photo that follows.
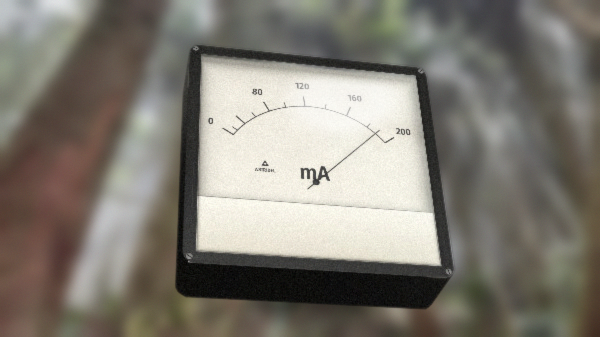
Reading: {"value": 190, "unit": "mA"}
